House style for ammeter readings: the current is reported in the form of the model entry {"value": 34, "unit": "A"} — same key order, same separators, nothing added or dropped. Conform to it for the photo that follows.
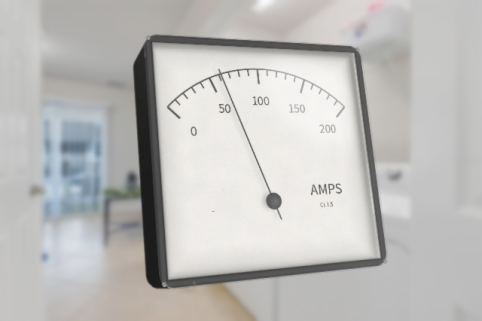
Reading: {"value": 60, "unit": "A"}
